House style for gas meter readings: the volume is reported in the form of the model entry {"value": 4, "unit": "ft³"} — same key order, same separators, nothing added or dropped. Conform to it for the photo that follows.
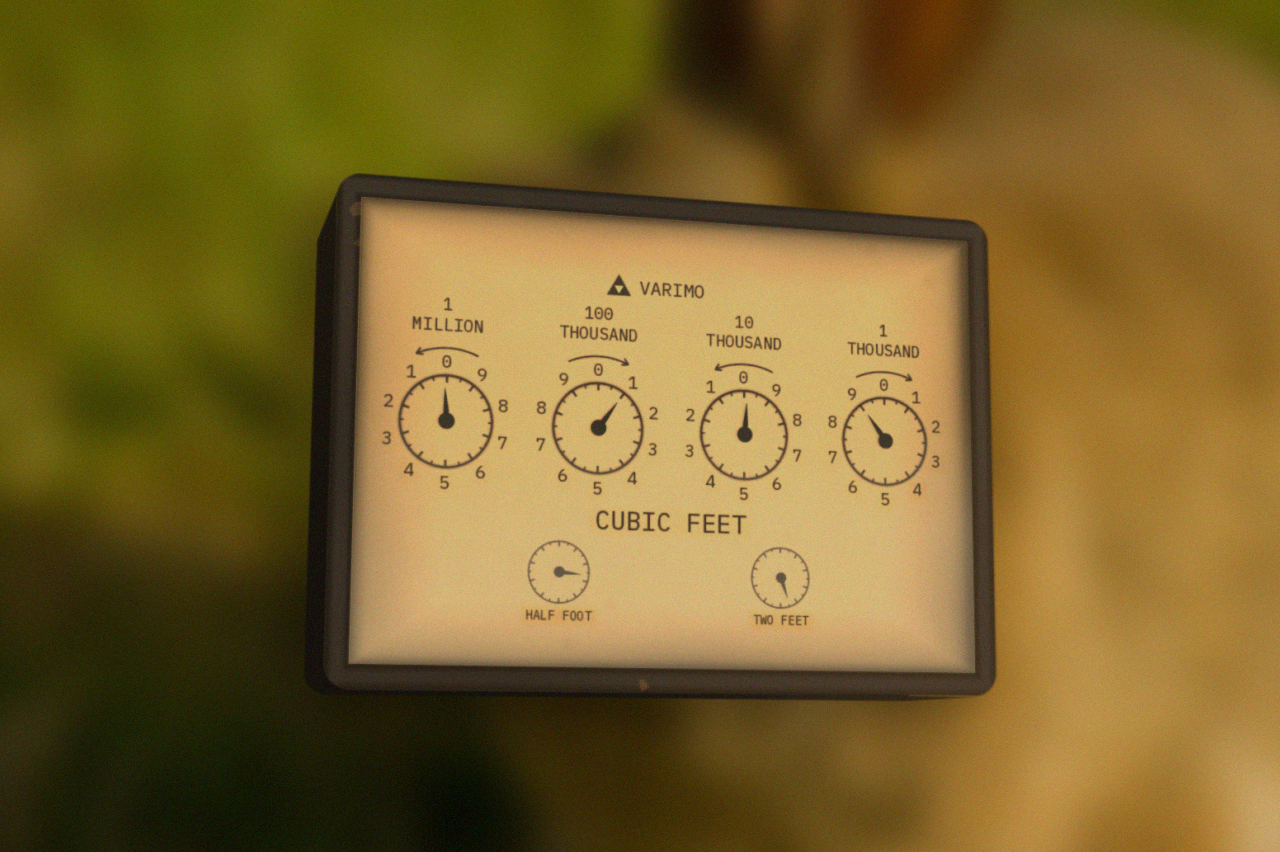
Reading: {"value": 9900, "unit": "ft³"}
